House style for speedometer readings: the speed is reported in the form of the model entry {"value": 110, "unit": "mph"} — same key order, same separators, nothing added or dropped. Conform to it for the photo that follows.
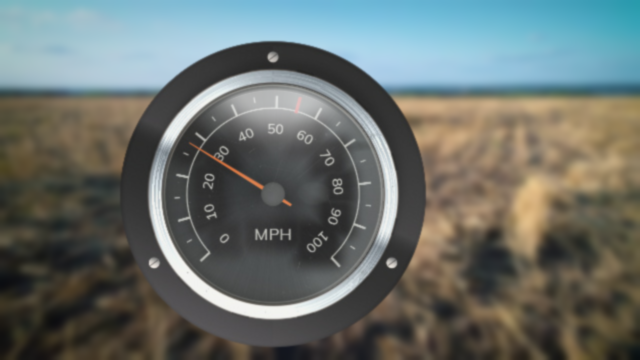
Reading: {"value": 27.5, "unit": "mph"}
